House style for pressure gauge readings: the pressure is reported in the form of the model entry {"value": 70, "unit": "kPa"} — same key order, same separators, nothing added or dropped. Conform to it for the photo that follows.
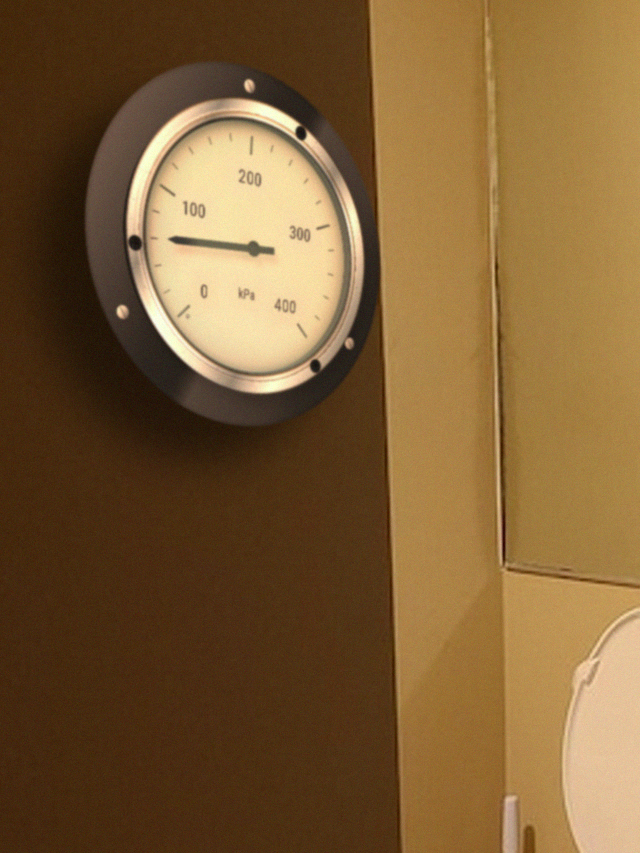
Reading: {"value": 60, "unit": "kPa"}
